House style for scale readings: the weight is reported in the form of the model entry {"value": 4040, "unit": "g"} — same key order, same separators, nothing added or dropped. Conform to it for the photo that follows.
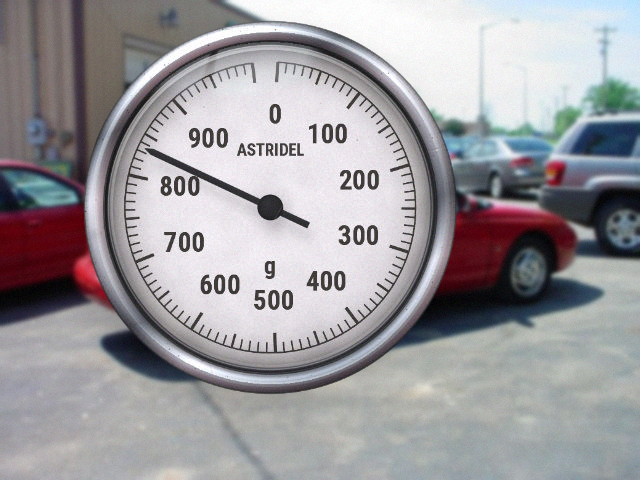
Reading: {"value": 835, "unit": "g"}
